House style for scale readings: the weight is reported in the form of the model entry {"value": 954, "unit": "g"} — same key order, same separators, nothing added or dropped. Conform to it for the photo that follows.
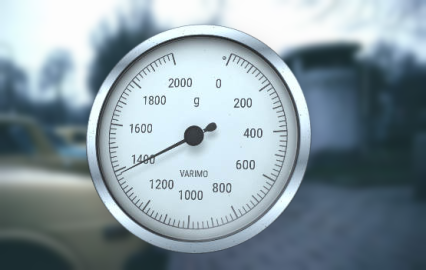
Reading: {"value": 1380, "unit": "g"}
